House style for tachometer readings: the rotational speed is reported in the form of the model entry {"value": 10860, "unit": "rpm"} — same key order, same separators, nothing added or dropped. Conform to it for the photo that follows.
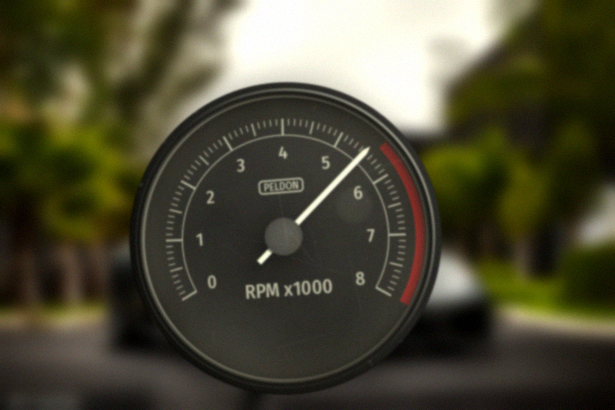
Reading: {"value": 5500, "unit": "rpm"}
